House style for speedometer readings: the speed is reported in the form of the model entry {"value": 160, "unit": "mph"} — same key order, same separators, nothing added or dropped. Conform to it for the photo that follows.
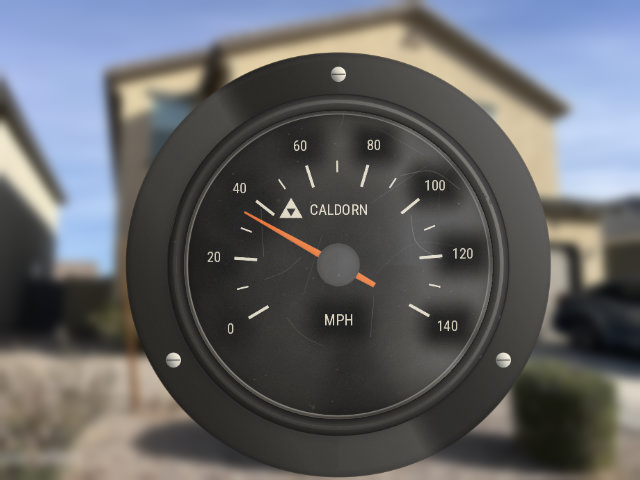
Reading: {"value": 35, "unit": "mph"}
